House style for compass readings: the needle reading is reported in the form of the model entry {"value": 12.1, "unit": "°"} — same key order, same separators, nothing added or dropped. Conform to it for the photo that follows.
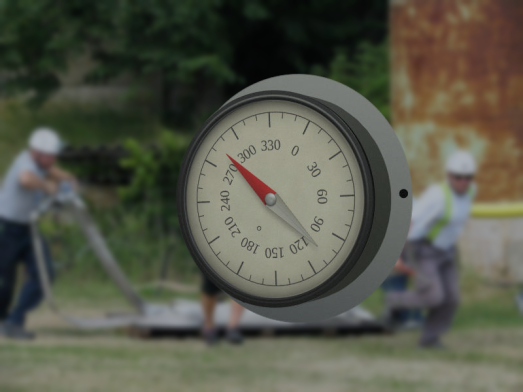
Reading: {"value": 285, "unit": "°"}
